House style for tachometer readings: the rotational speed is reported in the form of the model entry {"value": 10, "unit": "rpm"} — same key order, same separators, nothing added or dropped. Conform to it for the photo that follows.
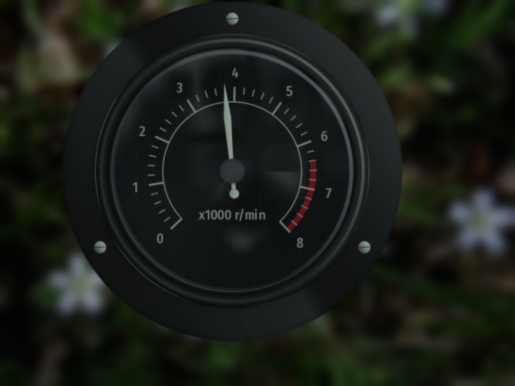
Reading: {"value": 3800, "unit": "rpm"}
